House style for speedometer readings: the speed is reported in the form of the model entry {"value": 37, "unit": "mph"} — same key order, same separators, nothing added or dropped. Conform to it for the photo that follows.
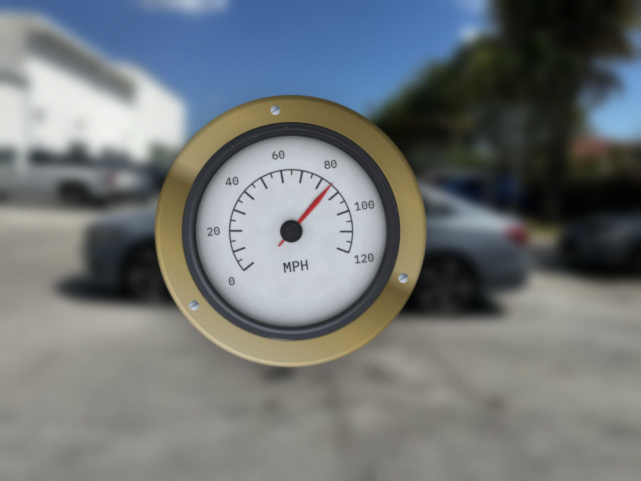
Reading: {"value": 85, "unit": "mph"}
